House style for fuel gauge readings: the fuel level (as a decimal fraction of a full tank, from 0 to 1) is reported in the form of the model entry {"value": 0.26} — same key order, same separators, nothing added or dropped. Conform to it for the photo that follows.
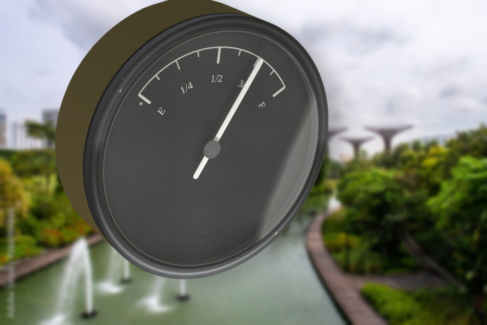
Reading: {"value": 0.75}
